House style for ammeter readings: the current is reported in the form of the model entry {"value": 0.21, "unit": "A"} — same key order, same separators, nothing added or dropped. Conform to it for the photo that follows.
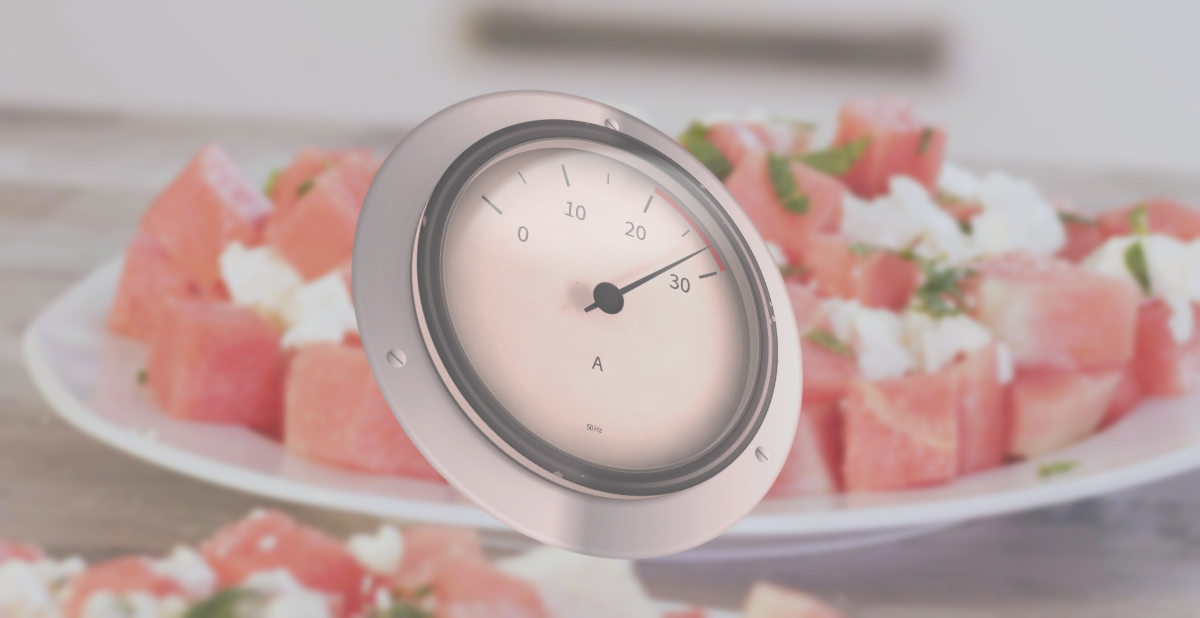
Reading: {"value": 27.5, "unit": "A"}
